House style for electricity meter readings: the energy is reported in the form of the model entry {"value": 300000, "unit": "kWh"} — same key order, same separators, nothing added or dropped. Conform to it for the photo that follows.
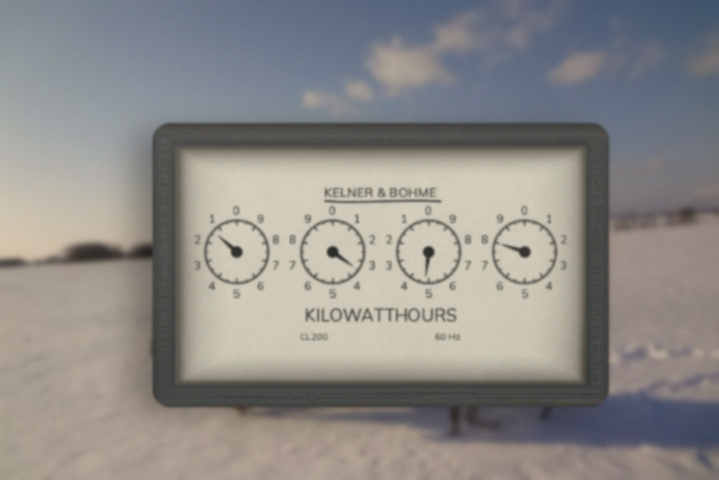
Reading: {"value": 1348, "unit": "kWh"}
